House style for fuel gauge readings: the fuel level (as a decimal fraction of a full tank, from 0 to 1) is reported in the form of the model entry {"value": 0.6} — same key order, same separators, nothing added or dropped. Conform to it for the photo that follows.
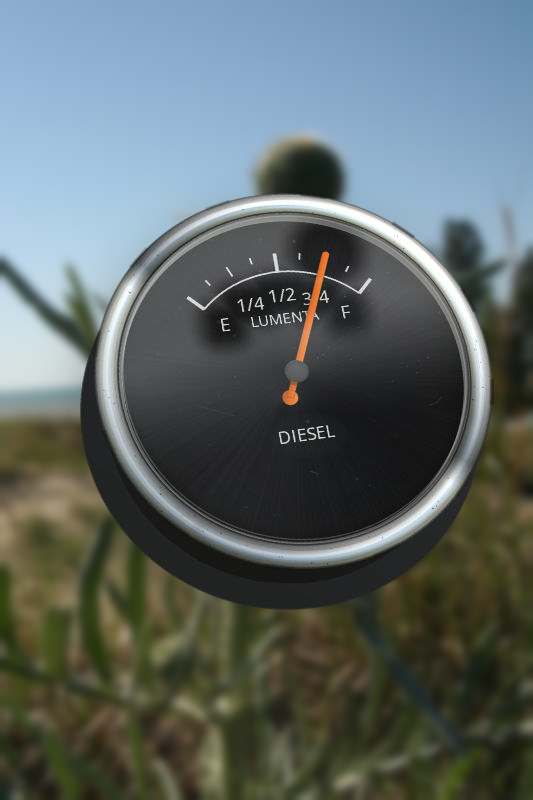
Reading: {"value": 0.75}
